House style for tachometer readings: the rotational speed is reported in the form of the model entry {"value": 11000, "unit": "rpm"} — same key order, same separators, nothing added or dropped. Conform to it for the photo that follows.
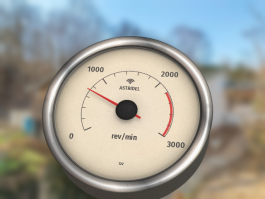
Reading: {"value": 700, "unit": "rpm"}
